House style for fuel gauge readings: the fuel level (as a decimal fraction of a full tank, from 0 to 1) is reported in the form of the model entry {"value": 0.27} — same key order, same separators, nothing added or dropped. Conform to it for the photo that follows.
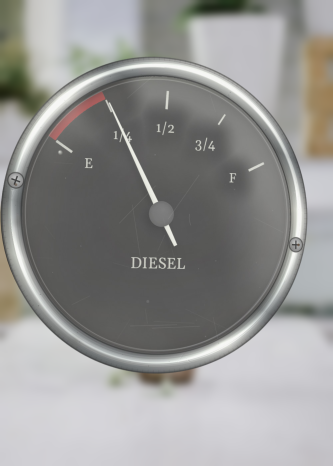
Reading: {"value": 0.25}
